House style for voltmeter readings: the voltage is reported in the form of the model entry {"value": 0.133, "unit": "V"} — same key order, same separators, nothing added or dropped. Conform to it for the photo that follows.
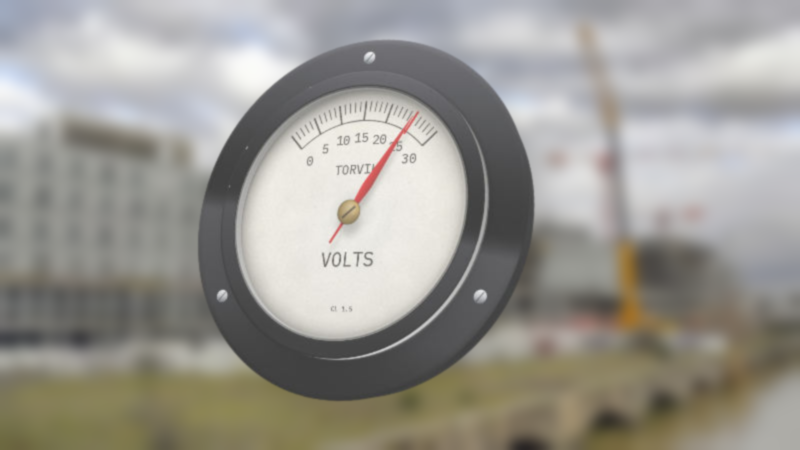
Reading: {"value": 25, "unit": "V"}
